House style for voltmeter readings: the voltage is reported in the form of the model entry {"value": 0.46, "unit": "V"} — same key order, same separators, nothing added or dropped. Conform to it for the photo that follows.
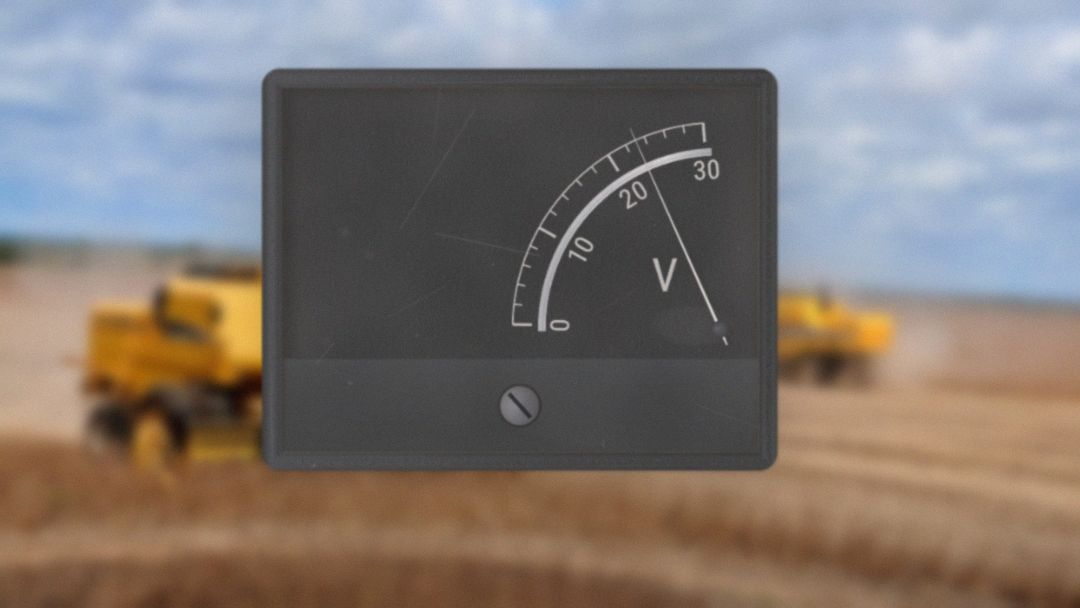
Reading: {"value": 23, "unit": "V"}
